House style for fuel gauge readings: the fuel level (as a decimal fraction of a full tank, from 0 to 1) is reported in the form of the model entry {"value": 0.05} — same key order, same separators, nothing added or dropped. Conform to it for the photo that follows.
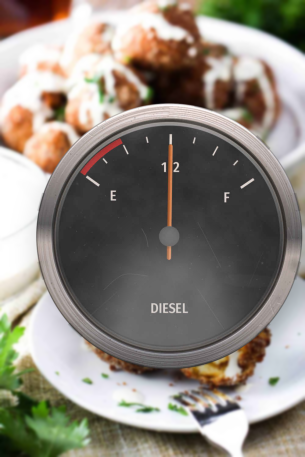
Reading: {"value": 0.5}
